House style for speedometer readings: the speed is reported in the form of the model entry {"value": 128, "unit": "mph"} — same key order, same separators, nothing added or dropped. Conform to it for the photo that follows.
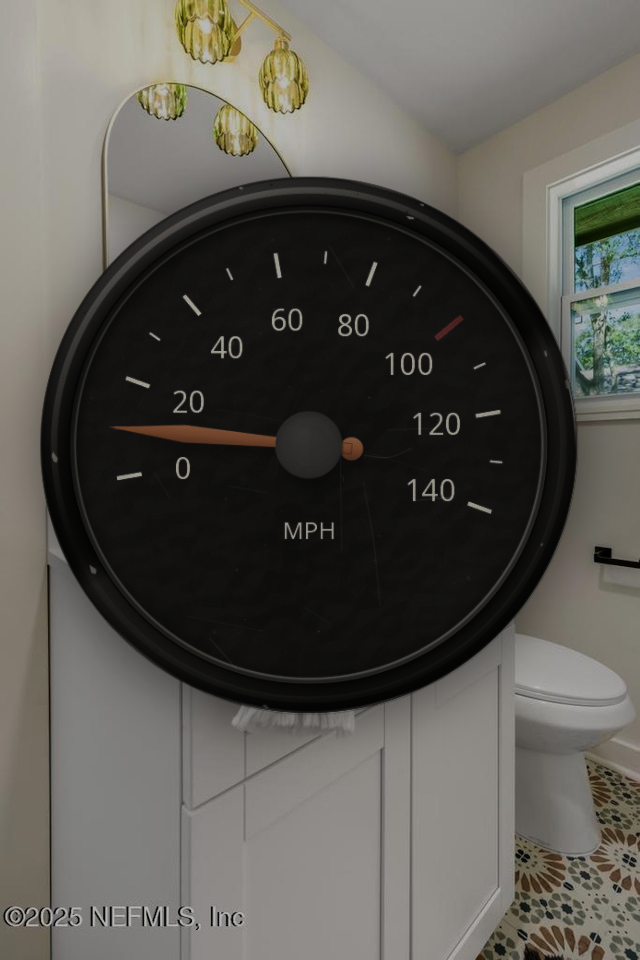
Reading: {"value": 10, "unit": "mph"}
